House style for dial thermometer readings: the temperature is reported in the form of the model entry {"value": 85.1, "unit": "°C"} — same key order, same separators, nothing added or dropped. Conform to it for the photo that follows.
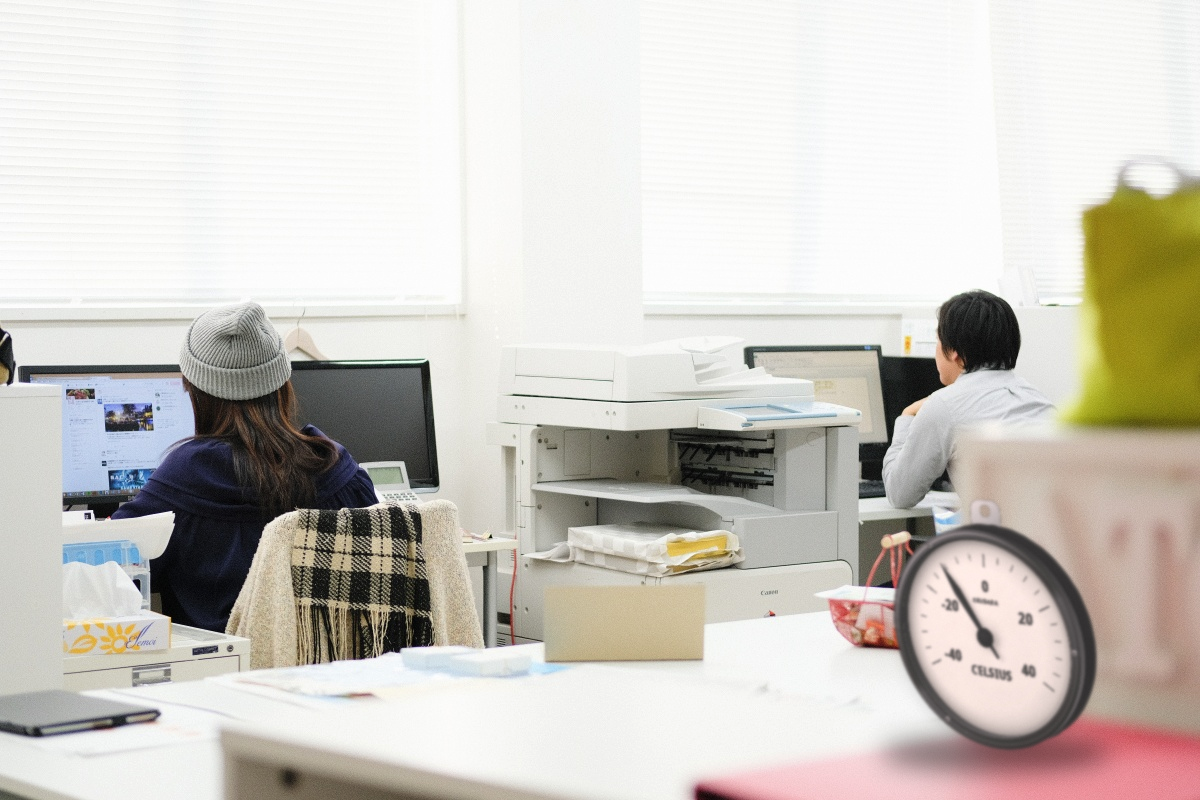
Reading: {"value": -12, "unit": "°C"}
